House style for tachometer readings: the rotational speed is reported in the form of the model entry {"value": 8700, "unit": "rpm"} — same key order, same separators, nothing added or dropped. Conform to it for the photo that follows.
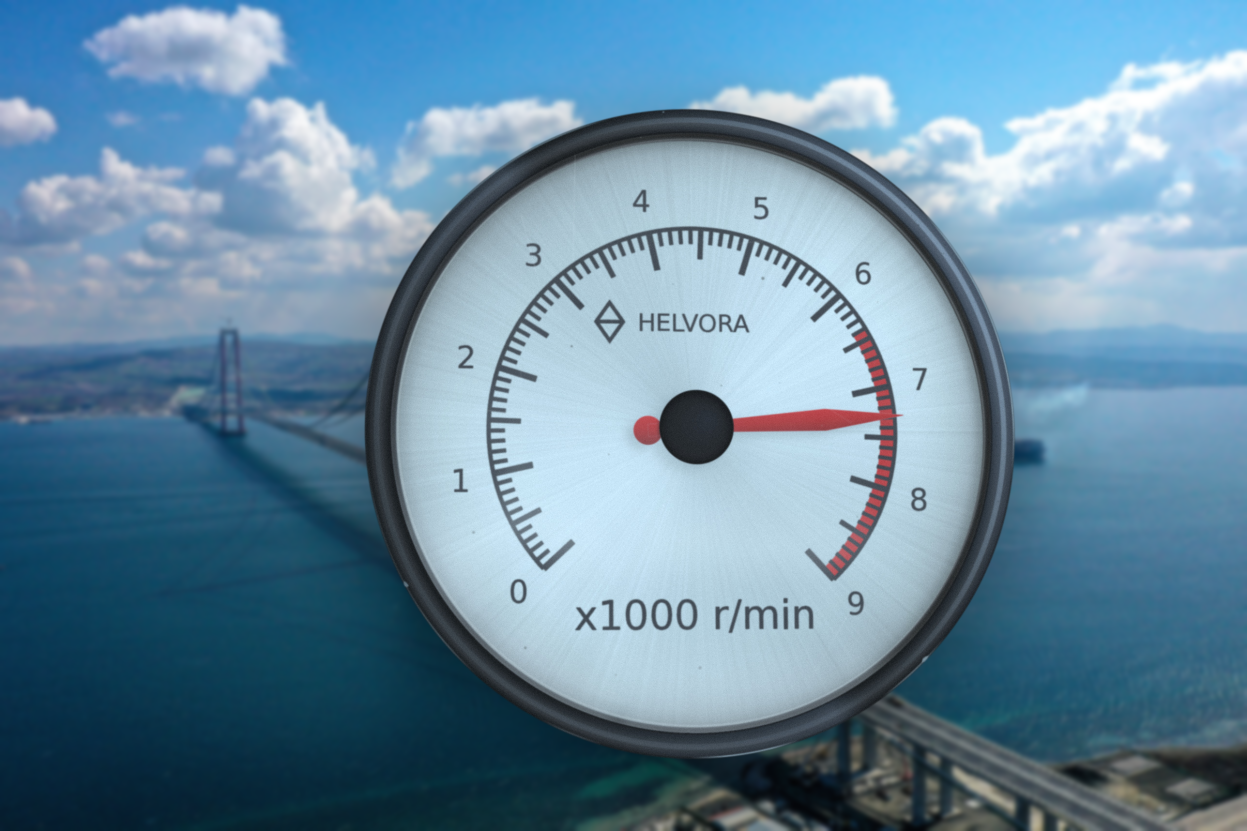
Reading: {"value": 7300, "unit": "rpm"}
